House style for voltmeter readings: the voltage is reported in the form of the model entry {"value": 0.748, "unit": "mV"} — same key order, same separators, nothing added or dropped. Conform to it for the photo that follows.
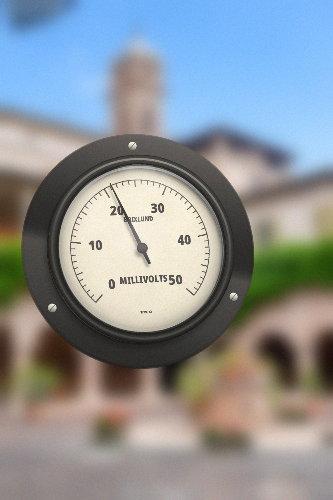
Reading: {"value": 21, "unit": "mV"}
